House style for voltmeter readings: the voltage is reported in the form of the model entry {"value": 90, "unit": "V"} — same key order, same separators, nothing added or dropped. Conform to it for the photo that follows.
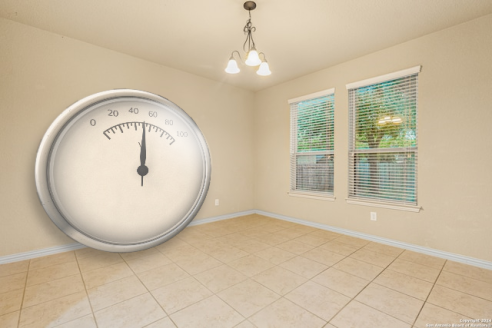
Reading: {"value": 50, "unit": "V"}
